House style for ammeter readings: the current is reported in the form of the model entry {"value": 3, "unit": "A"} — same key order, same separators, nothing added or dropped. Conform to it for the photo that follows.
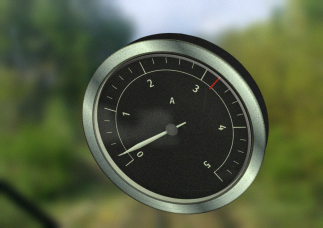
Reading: {"value": 0.2, "unit": "A"}
